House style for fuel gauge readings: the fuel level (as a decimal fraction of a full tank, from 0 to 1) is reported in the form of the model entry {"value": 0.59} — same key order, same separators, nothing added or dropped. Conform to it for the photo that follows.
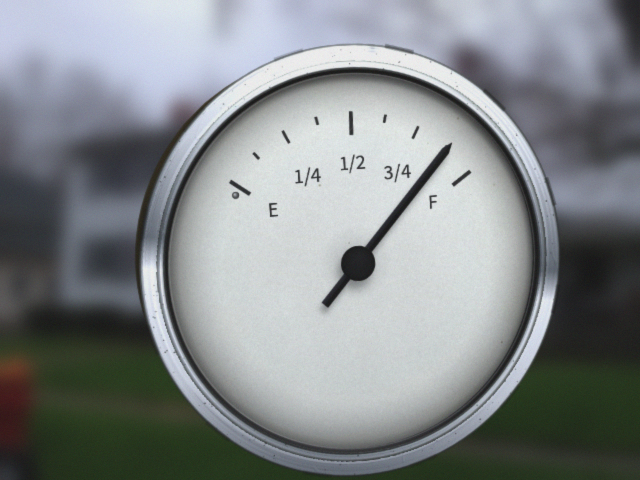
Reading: {"value": 0.875}
